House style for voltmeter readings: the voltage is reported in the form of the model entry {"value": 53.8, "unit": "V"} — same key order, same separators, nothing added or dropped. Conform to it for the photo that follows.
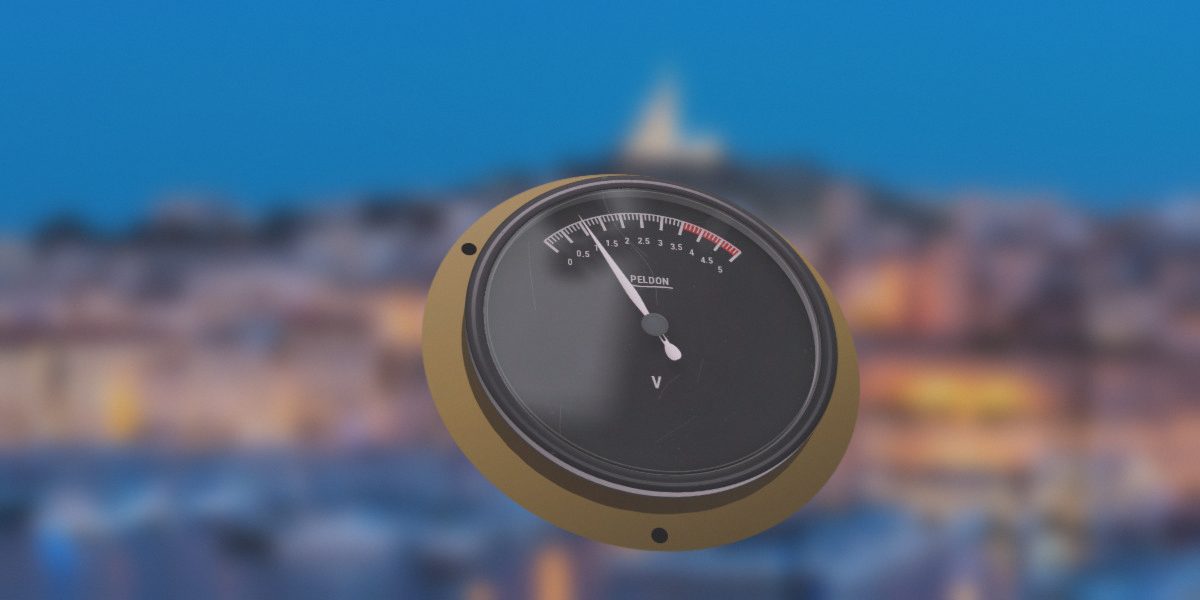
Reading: {"value": 1, "unit": "V"}
